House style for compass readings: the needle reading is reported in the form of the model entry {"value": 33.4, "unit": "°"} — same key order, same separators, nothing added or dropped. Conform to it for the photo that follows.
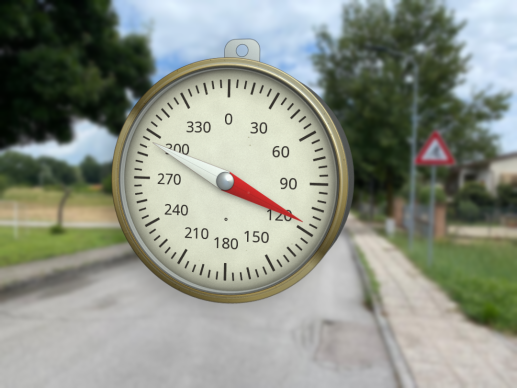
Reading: {"value": 115, "unit": "°"}
